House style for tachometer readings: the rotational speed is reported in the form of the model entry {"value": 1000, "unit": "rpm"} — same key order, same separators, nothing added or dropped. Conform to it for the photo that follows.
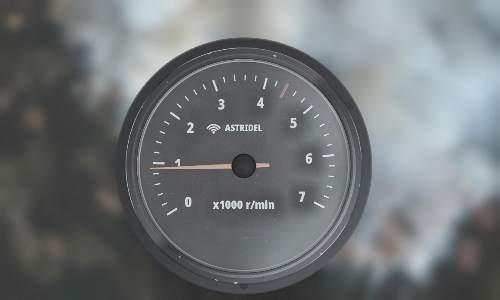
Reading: {"value": 900, "unit": "rpm"}
